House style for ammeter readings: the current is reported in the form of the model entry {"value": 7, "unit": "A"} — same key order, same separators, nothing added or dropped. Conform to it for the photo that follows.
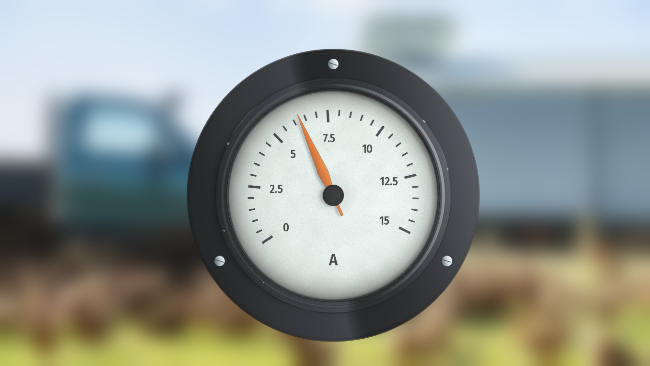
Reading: {"value": 6.25, "unit": "A"}
